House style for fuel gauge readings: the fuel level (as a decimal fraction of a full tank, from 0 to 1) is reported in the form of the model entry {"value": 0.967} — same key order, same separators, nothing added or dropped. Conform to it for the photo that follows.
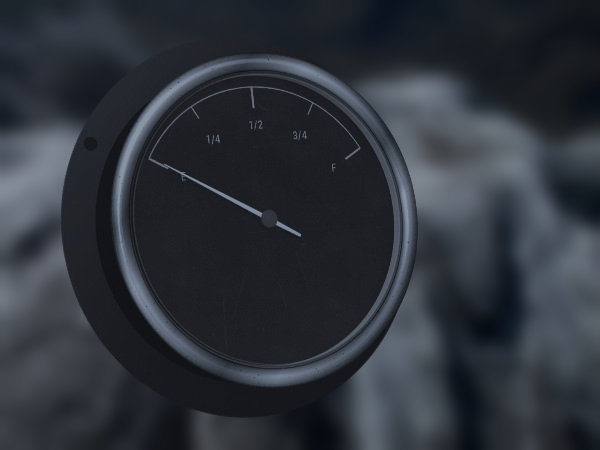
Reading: {"value": 0}
